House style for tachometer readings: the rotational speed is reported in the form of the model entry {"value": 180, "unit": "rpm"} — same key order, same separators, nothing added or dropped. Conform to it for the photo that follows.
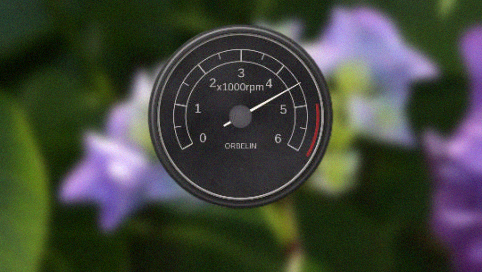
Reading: {"value": 4500, "unit": "rpm"}
